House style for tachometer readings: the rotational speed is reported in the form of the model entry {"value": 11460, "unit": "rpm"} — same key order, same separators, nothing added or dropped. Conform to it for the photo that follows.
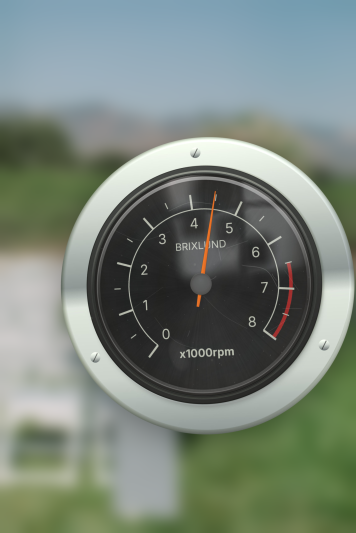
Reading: {"value": 4500, "unit": "rpm"}
